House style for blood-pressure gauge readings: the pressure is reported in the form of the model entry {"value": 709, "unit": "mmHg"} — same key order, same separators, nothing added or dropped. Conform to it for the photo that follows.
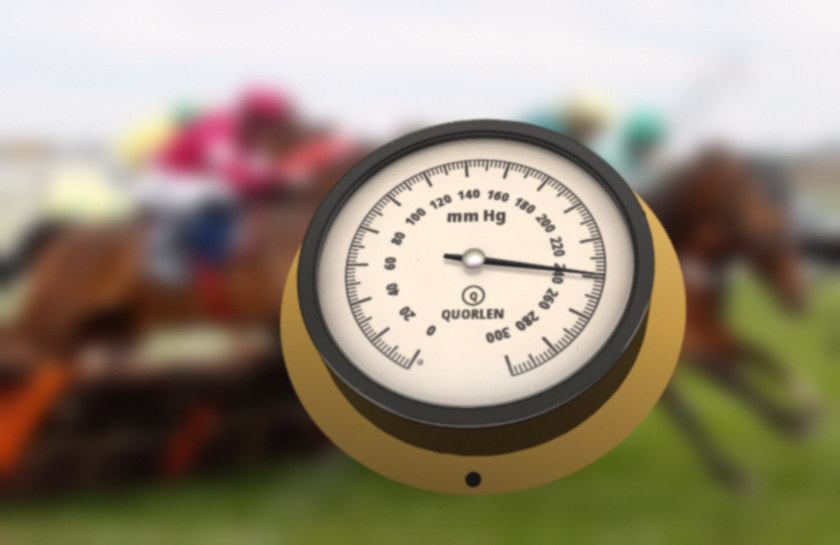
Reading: {"value": 240, "unit": "mmHg"}
